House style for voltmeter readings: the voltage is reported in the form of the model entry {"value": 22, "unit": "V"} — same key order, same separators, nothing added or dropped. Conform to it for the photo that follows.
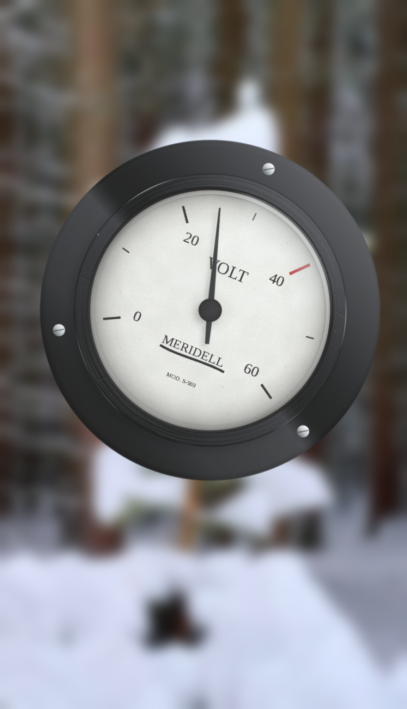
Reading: {"value": 25, "unit": "V"}
